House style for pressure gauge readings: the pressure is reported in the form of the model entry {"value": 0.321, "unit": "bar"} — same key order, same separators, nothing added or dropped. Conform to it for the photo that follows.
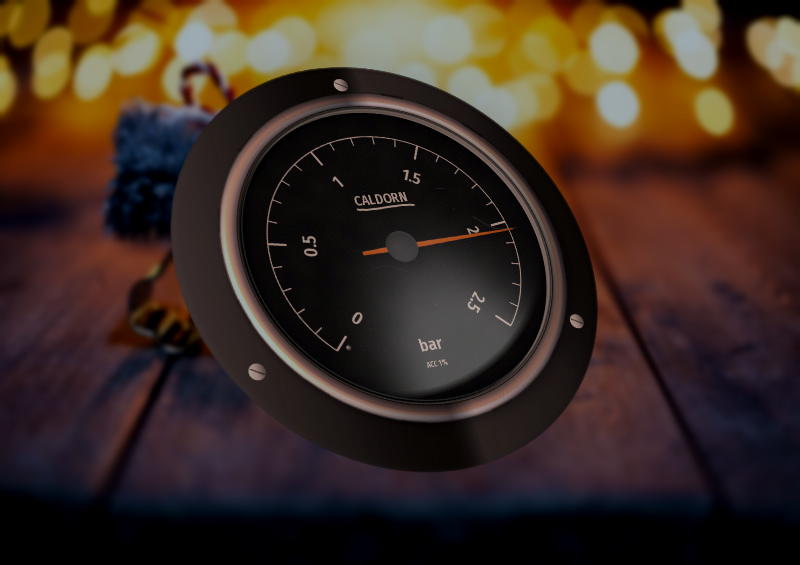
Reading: {"value": 2.05, "unit": "bar"}
